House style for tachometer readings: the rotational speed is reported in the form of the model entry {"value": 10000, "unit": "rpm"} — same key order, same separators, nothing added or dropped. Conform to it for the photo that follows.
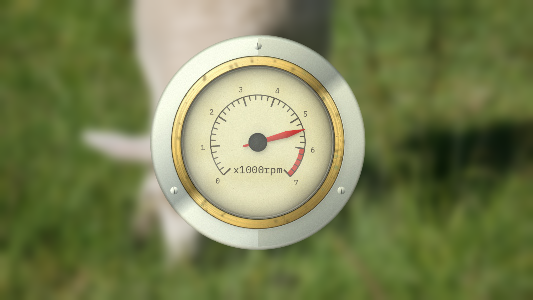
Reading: {"value": 5400, "unit": "rpm"}
